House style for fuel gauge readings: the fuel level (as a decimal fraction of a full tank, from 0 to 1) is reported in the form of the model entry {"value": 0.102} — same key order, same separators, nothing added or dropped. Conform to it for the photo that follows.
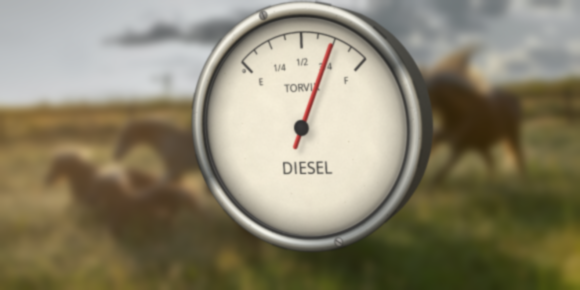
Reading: {"value": 0.75}
